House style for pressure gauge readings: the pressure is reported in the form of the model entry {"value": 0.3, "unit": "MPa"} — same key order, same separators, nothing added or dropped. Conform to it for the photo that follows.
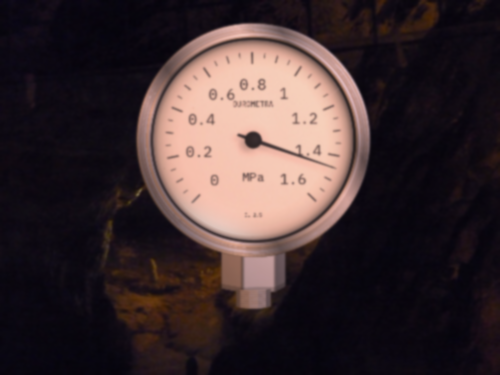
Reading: {"value": 1.45, "unit": "MPa"}
